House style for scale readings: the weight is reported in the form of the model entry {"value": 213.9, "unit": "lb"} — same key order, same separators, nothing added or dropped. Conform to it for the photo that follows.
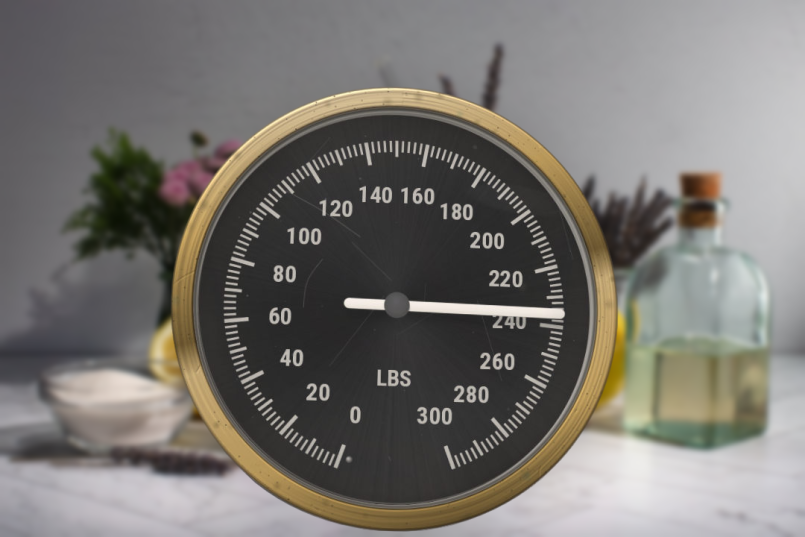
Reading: {"value": 236, "unit": "lb"}
